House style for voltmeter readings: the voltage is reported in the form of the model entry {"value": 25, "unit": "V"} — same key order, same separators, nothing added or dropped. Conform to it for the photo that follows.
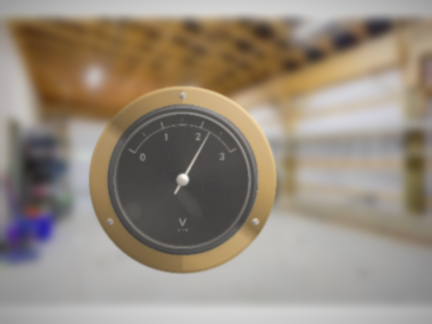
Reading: {"value": 2.25, "unit": "V"}
